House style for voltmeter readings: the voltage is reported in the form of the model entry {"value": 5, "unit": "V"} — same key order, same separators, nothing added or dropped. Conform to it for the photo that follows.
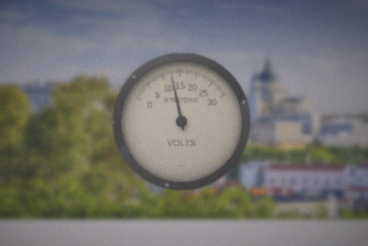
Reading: {"value": 12.5, "unit": "V"}
